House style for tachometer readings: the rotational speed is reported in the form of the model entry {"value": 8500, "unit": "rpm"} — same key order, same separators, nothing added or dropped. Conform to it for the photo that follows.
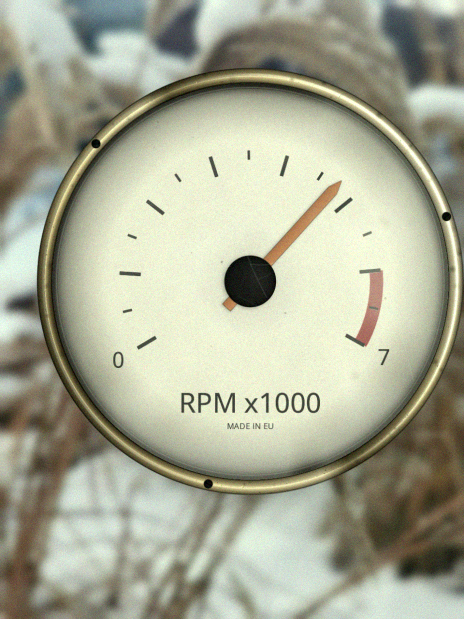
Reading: {"value": 4750, "unit": "rpm"}
